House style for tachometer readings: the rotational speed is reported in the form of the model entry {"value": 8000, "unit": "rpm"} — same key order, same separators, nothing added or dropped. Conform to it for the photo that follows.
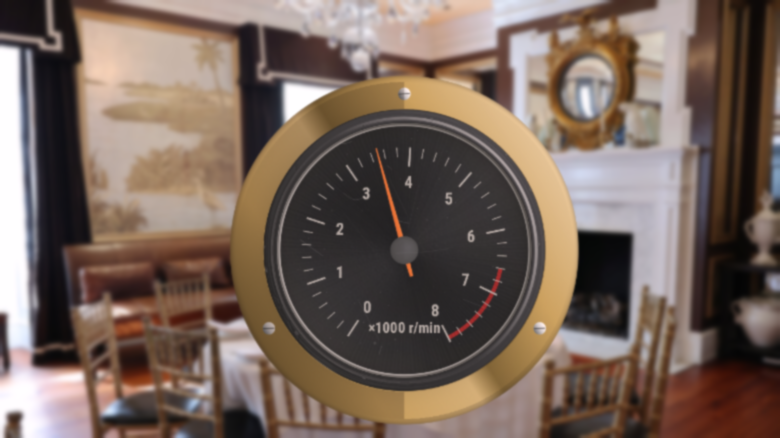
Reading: {"value": 3500, "unit": "rpm"}
